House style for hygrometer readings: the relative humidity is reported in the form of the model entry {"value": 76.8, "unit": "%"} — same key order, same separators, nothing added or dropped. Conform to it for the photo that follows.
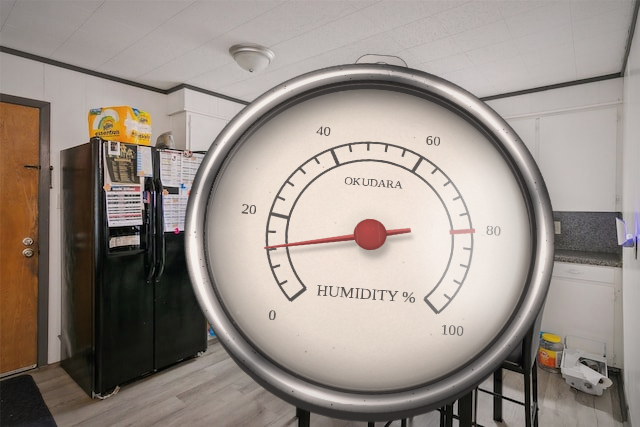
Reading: {"value": 12, "unit": "%"}
